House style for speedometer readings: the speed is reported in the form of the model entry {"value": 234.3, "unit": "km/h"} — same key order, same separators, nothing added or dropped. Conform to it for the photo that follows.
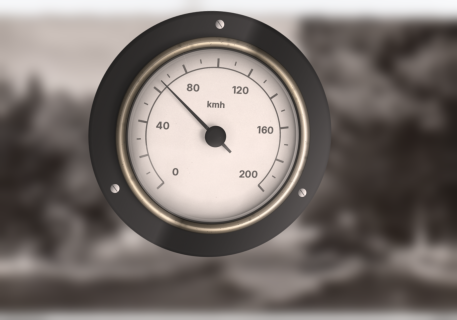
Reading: {"value": 65, "unit": "km/h"}
